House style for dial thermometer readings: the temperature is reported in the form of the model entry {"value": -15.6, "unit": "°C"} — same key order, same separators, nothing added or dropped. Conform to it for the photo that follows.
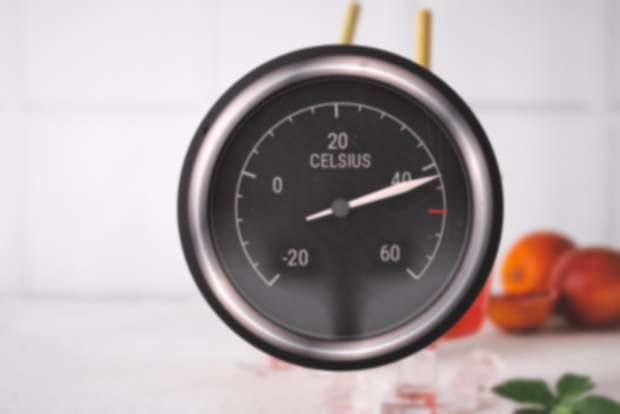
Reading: {"value": 42, "unit": "°C"}
